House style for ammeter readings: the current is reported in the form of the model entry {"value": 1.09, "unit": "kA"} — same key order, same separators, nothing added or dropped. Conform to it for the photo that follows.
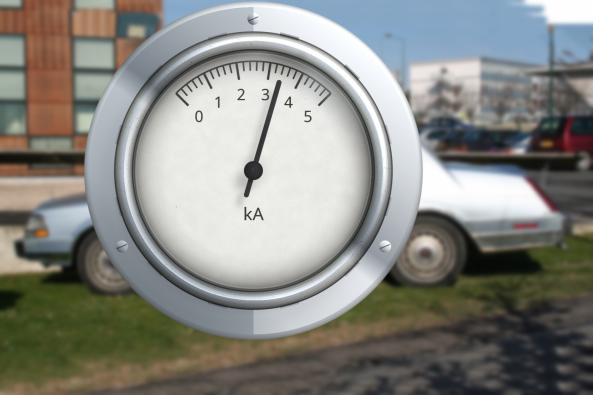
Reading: {"value": 3.4, "unit": "kA"}
